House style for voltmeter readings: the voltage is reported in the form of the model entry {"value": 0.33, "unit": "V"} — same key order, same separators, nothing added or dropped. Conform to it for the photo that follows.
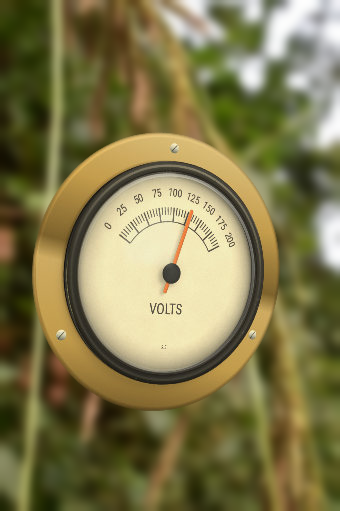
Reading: {"value": 125, "unit": "V"}
